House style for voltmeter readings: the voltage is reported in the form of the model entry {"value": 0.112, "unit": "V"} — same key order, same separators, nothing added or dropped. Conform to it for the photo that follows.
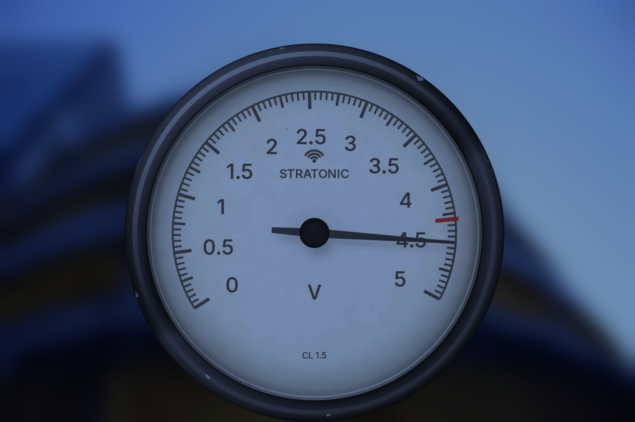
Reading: {"value": 4.5, "unit": "V"}
